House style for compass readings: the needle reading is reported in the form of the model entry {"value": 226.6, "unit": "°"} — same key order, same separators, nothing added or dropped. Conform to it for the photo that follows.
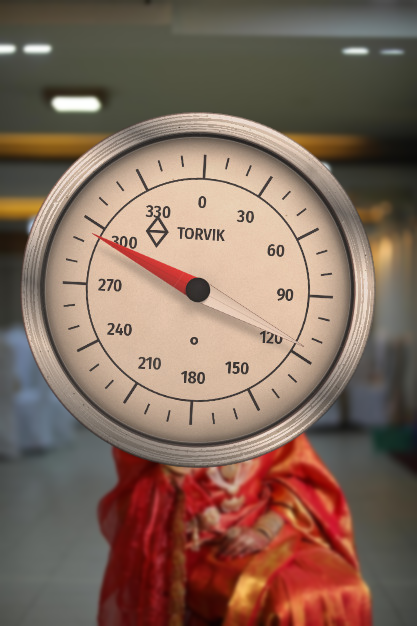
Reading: {"value": 295, "unit": "°"}
